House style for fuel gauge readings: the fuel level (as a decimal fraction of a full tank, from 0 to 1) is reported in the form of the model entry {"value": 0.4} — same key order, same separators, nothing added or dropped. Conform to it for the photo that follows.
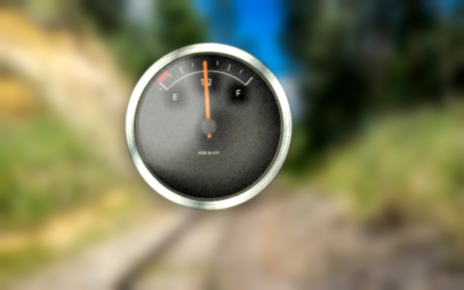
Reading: {"value": 0.5}
